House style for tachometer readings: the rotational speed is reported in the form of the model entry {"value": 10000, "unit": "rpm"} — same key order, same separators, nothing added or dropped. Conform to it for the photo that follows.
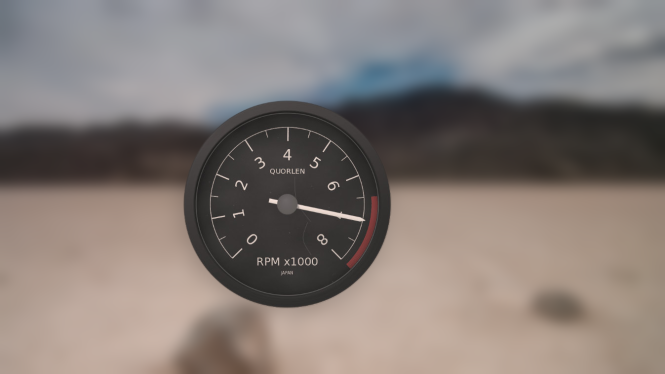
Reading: {"value": 7000, "unit": "rpm"}
